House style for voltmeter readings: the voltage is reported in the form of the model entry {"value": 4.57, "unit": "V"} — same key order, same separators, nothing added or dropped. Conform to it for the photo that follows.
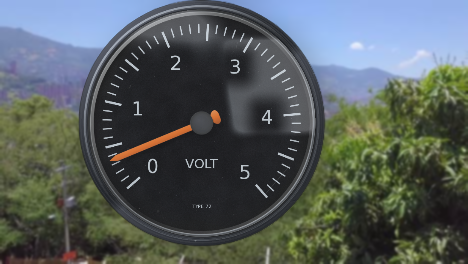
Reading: {"value": 0.35, "unit": "V"}
